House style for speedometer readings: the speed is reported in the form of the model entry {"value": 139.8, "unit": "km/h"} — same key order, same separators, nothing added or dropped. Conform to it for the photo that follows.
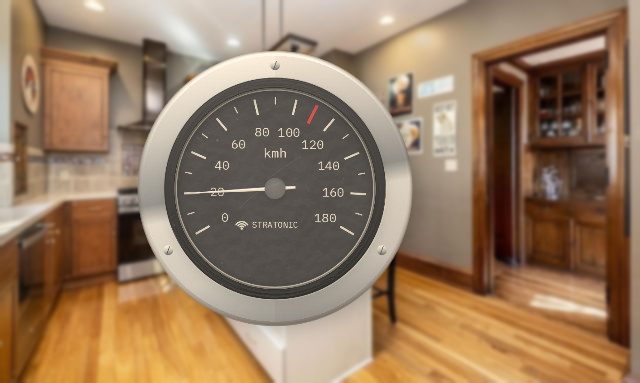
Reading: {"value": 20, "unit": "km/h"}
